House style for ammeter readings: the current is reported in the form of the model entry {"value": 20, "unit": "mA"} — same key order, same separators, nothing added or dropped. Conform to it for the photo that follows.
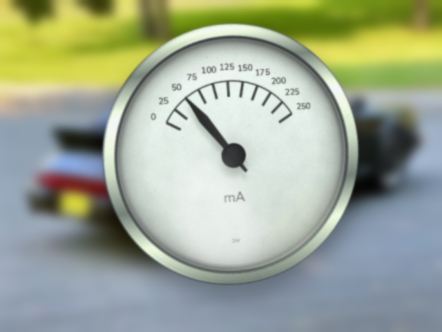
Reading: {"value": 50, "unit": "mA"}
